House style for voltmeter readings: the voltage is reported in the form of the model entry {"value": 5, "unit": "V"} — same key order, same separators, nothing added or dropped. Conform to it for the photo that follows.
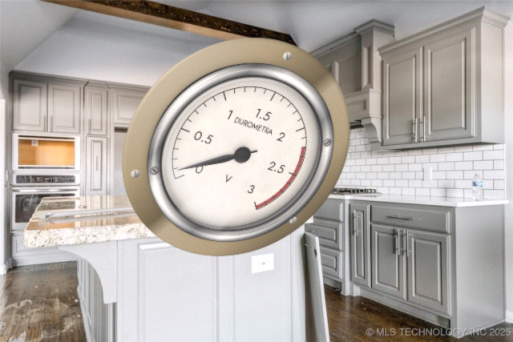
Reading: {"value": 0.1, "unit": "V"}
